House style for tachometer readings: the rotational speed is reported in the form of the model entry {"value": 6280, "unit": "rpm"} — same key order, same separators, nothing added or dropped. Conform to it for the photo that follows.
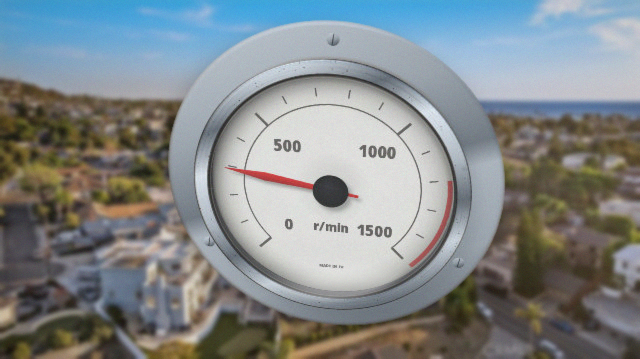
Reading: {"value": 300, "unit": "rpm"}
